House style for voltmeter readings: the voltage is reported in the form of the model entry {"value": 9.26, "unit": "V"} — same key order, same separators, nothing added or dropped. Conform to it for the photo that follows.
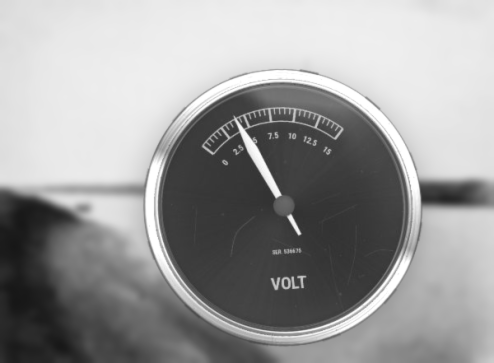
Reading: {"value": 4, "unit": "V"}
